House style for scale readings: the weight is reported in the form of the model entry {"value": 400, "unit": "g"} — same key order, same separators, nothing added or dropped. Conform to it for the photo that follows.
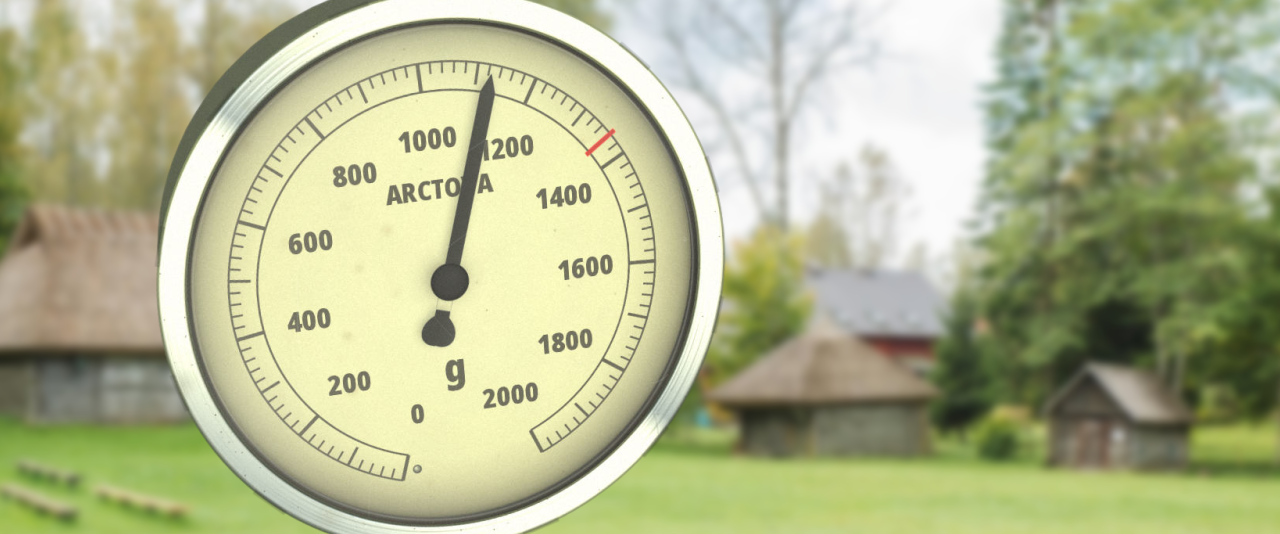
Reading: {"value": 1120, "unit": "g"}
